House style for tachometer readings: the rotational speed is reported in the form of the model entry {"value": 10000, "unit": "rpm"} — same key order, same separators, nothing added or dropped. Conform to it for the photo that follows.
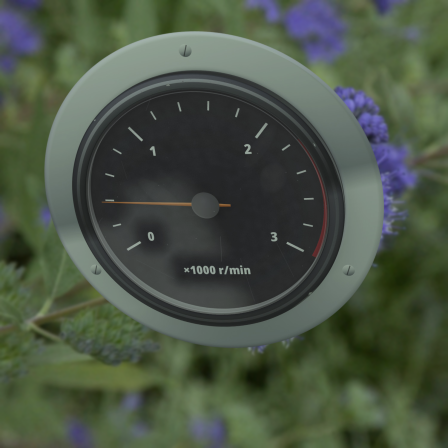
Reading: {"value": 400, "unit": "rpm"}
